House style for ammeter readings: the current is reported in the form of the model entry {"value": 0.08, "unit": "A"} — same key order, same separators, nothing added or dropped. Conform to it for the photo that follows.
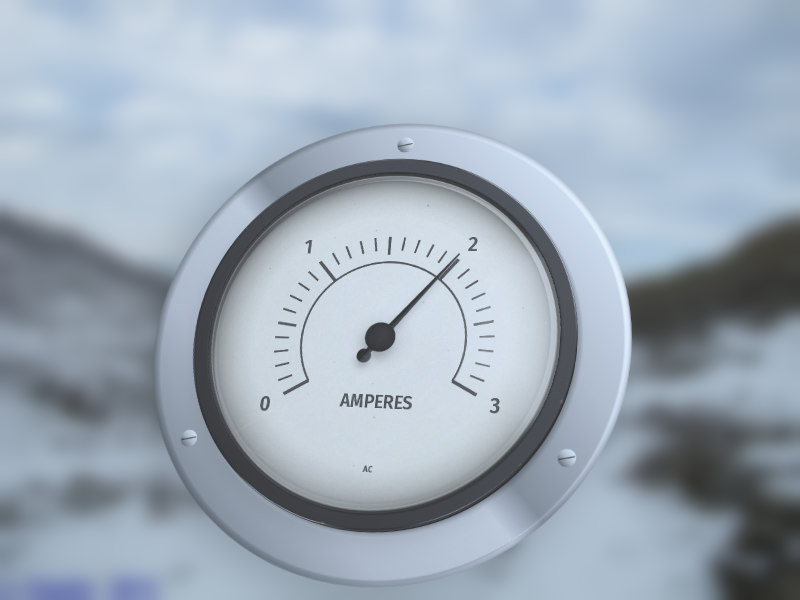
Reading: {"value": 2, "unit": "A"}
